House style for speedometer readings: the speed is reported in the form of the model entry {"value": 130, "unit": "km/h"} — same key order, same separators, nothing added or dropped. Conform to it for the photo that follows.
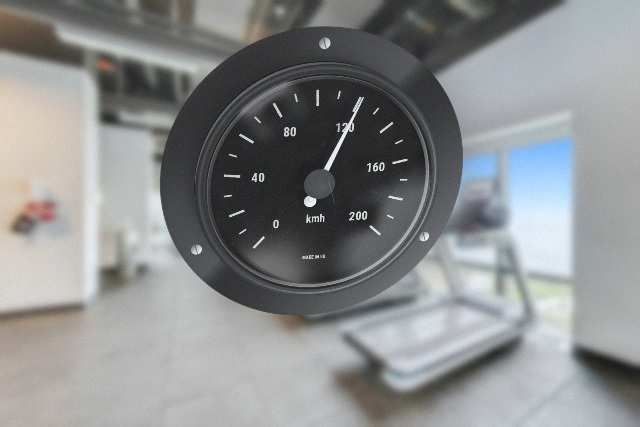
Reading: {"value": 120, "unit": "km/h"}
